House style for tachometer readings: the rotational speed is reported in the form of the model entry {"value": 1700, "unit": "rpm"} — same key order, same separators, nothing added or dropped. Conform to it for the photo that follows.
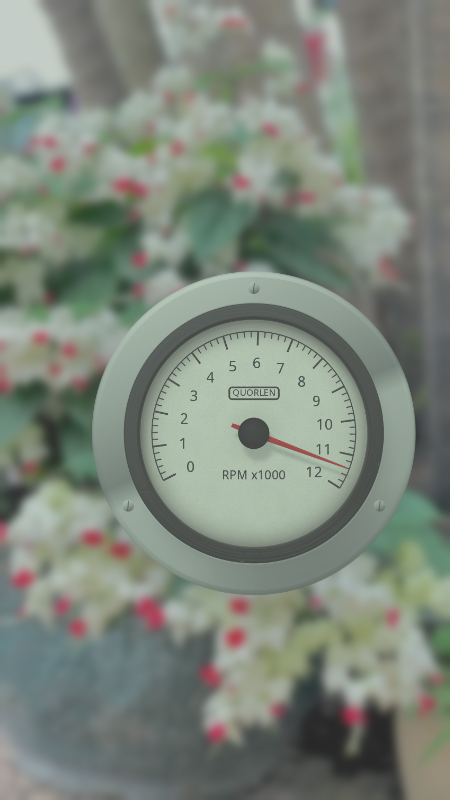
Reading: {"value": 11400, "unit": "rpm"}
